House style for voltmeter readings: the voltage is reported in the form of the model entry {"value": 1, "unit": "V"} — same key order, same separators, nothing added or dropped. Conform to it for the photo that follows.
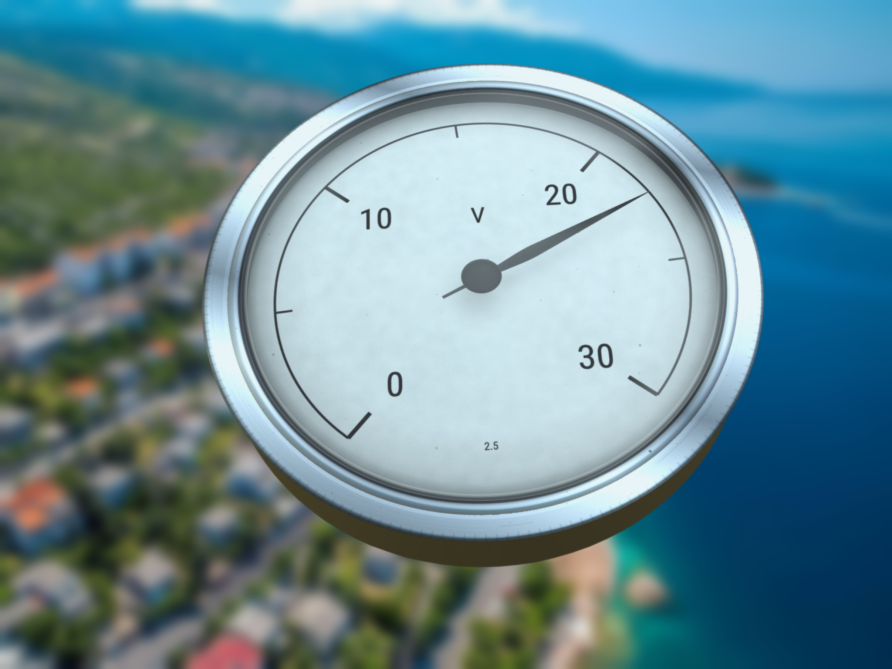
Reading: {"value": 22.5, "unit": "V"}
